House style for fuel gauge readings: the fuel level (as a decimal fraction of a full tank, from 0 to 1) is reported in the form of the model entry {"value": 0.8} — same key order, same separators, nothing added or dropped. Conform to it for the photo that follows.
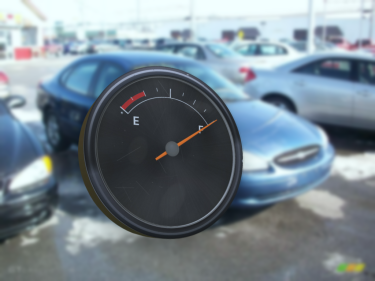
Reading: {"value": 1}
